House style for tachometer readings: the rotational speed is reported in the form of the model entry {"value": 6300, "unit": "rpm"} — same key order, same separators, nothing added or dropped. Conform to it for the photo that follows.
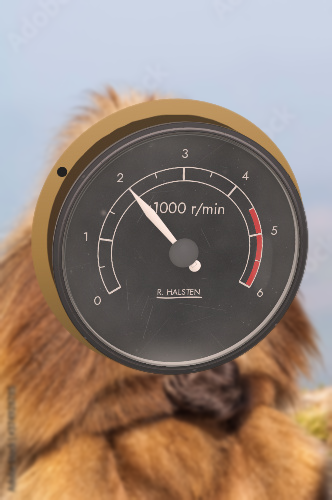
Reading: {"value": 2000, "unit": "rpm"}
